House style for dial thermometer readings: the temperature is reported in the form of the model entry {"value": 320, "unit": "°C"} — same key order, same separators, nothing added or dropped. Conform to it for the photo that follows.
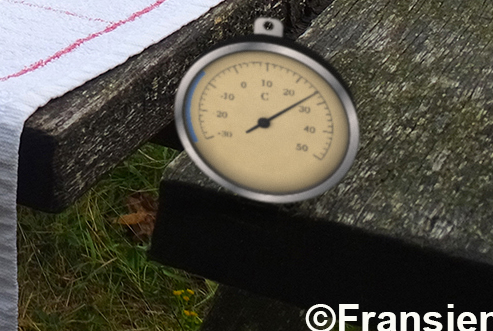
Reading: {"value": 26, "unit": "°C"}
